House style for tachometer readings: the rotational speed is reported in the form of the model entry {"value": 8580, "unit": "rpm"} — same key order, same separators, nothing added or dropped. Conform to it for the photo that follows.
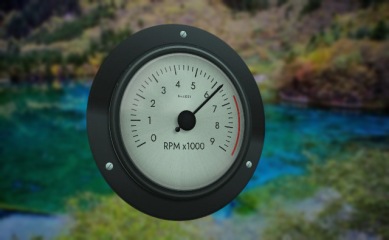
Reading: {"value": 6200, "unit": "rpm"}
